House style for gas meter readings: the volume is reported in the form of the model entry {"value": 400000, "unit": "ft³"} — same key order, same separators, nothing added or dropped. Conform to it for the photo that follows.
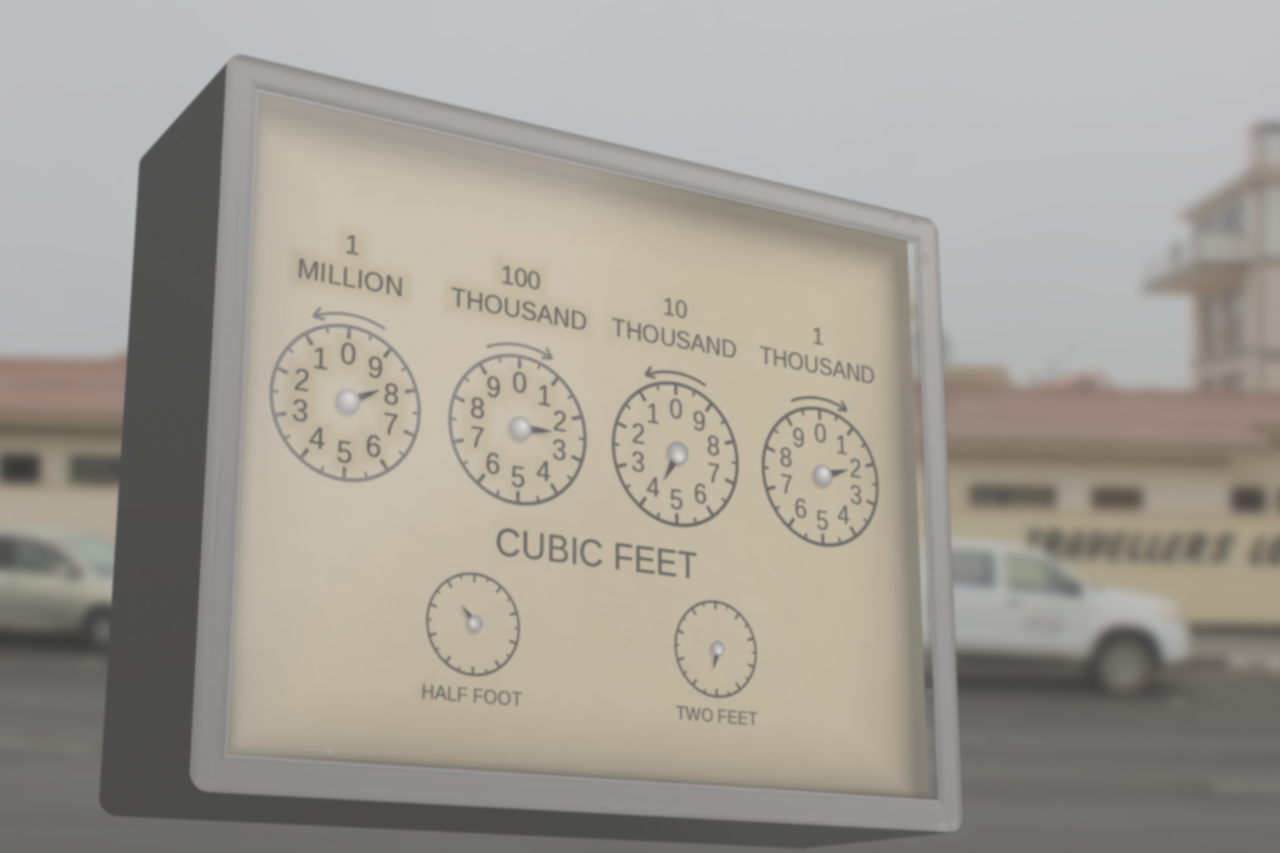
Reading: {"value": 824200, "unit": "ft³"}
